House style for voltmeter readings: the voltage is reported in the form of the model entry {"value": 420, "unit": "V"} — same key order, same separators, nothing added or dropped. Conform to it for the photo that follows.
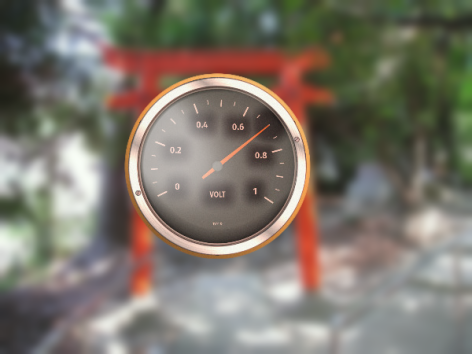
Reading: {"value": 0.7, "unit": "V"}
